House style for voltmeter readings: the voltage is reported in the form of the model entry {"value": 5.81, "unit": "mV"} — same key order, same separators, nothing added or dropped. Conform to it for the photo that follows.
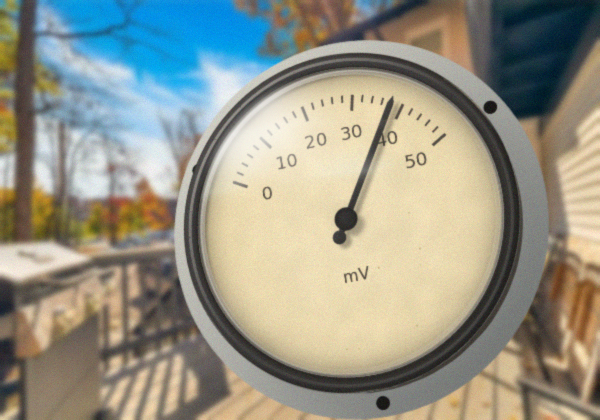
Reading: {"value": 38, "unit": "mV"}
